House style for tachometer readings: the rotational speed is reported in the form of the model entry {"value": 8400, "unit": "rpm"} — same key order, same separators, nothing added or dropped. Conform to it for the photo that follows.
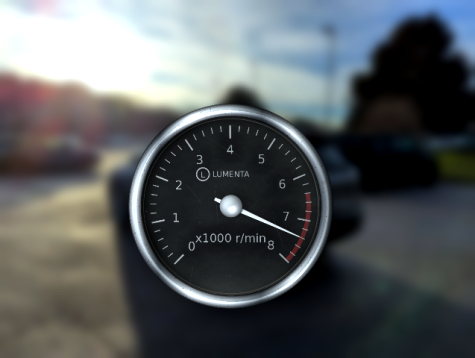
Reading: {"value": 7400, "unit": "rpm"}
